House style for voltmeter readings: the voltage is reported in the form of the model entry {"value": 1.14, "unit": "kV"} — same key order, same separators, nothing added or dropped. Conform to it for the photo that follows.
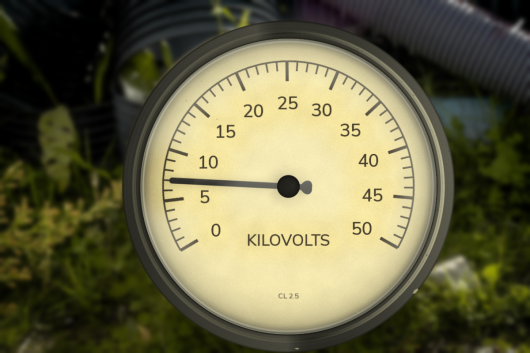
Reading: {"value": 7, "unit": "kV"}
